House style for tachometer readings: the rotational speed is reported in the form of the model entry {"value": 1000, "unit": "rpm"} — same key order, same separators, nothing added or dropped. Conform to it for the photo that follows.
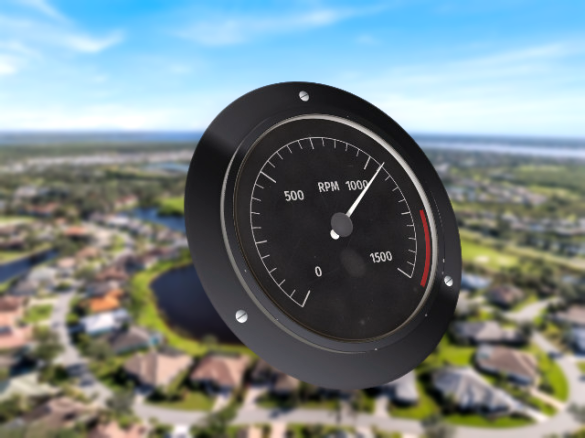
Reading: {"value": 1050, "unit": "rpm"}
